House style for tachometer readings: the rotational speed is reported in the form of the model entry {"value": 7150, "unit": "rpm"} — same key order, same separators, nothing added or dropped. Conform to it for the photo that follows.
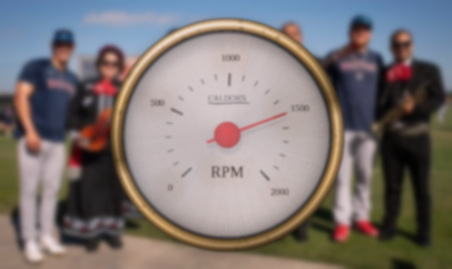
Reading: {"value": 1500, "unit": "rpm"}
